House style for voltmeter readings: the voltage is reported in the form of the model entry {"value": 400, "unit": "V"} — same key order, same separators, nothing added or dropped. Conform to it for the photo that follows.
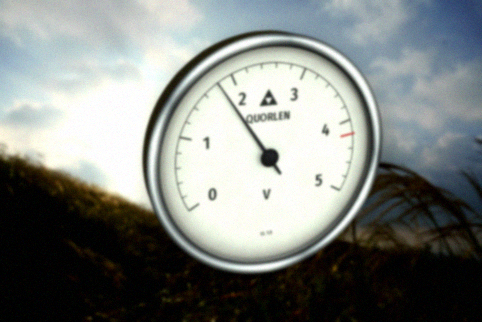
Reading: {"value": 1.8, "unit": "V"}
